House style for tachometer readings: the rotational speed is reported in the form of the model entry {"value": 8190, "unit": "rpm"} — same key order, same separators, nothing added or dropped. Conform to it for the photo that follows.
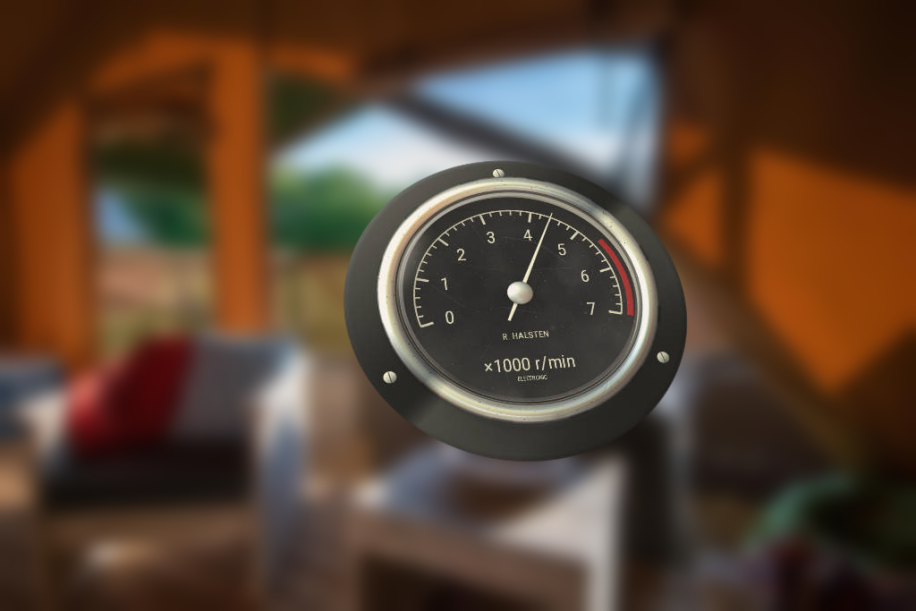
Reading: {"value": 4400, "unit": "rpm"}
